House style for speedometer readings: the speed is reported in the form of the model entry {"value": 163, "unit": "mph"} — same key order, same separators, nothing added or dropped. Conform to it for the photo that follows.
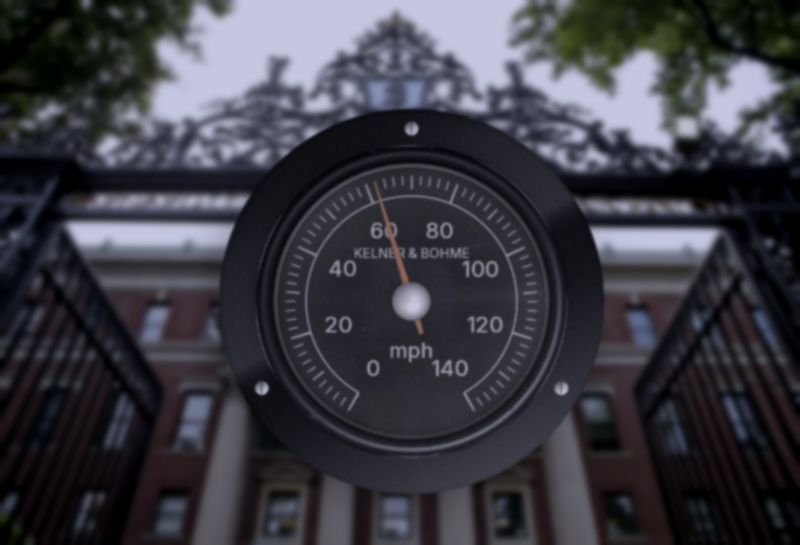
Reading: {"value": 62, "unit": "mph"}
